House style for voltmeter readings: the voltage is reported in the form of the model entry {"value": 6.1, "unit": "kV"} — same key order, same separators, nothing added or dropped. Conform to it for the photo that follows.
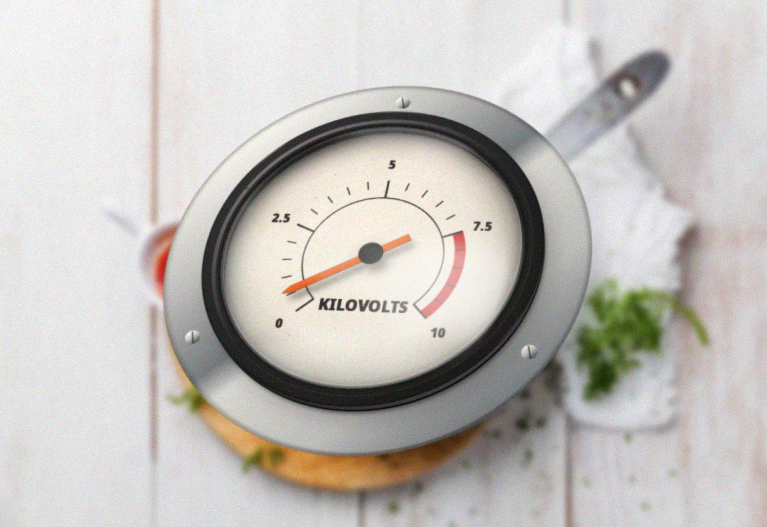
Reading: {"value": 0.5, "unit": "kV"}
